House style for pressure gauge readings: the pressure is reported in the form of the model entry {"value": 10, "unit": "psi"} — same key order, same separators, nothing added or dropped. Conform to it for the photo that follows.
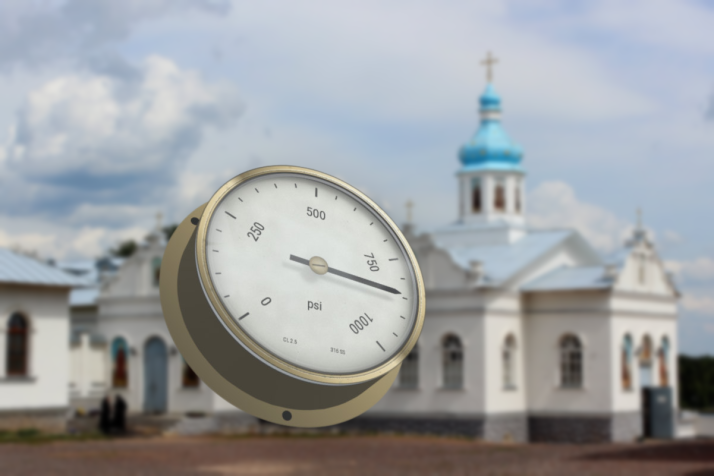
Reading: {"value": 850, "unit": "psi"}
